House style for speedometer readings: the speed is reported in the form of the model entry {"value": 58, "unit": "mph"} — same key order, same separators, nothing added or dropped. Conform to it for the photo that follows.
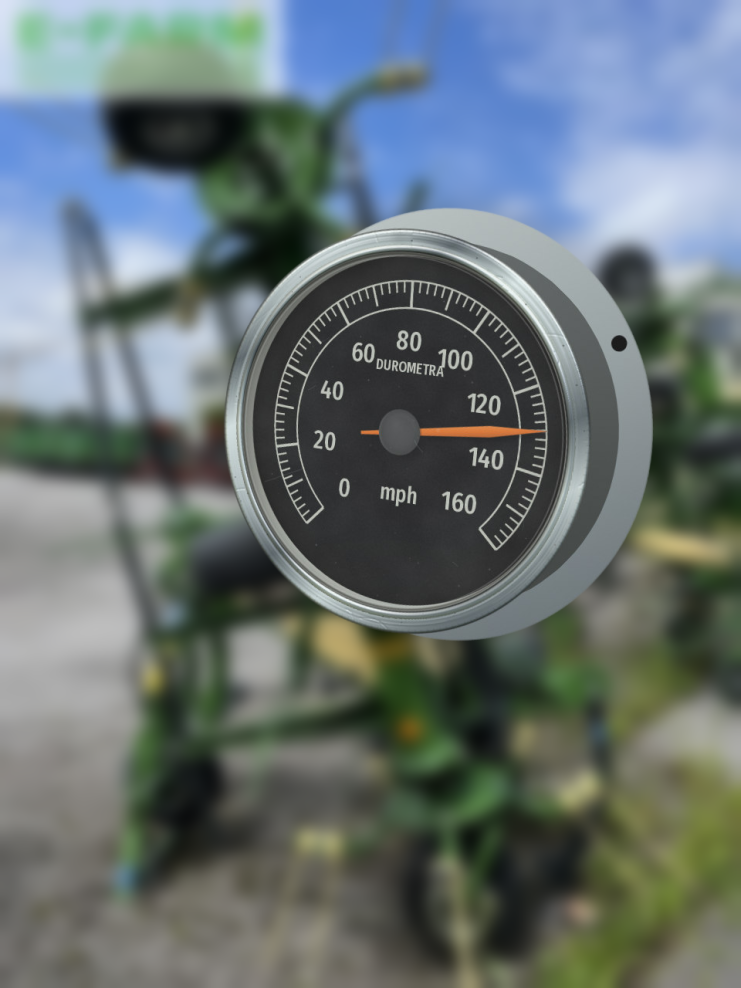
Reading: {"value": 130, "unit": "mph"}
